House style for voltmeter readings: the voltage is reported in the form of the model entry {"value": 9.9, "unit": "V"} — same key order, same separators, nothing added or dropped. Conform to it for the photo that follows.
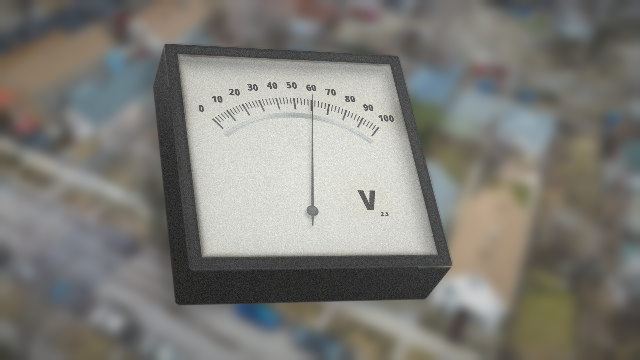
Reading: {"value": 60, "unit": "V"}
